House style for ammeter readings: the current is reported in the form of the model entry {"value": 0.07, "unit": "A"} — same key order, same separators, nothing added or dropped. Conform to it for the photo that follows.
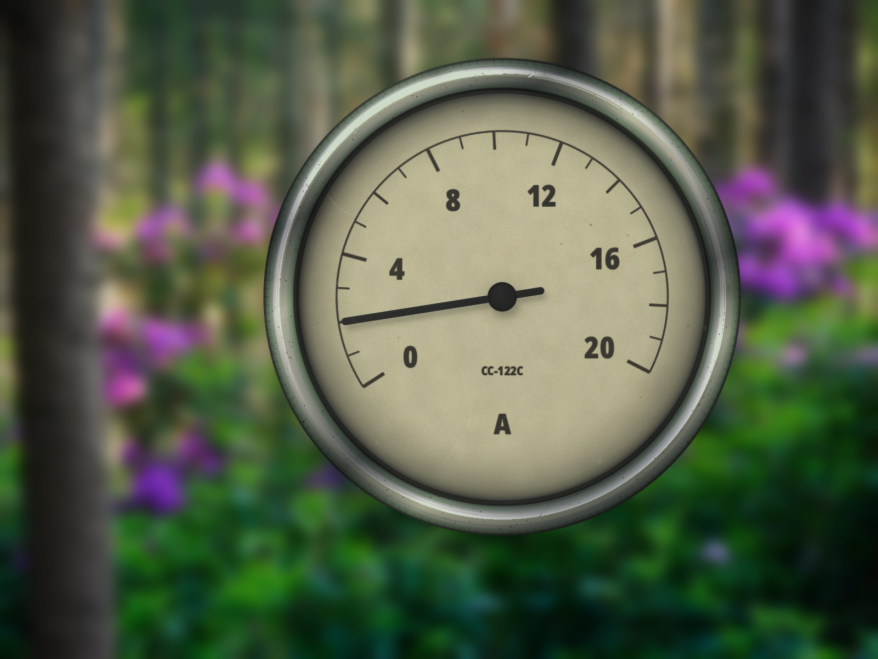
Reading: {"value": 2, "unit": "A"}
